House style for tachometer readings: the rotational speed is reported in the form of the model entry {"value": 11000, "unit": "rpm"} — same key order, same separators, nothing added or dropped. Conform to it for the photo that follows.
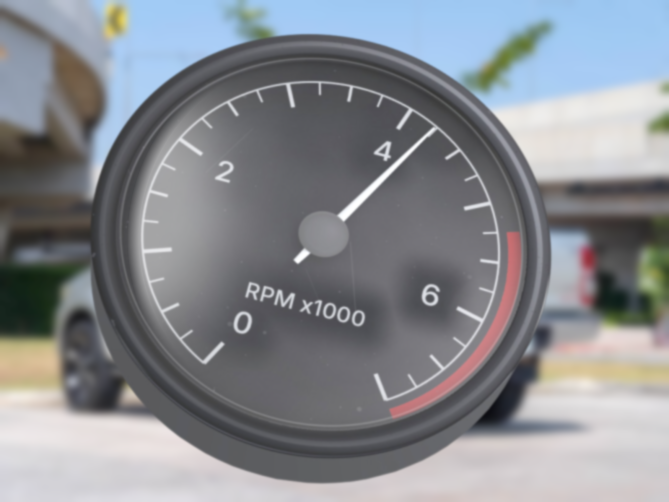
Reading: {"value": 4250, "unit": "rpm"}
